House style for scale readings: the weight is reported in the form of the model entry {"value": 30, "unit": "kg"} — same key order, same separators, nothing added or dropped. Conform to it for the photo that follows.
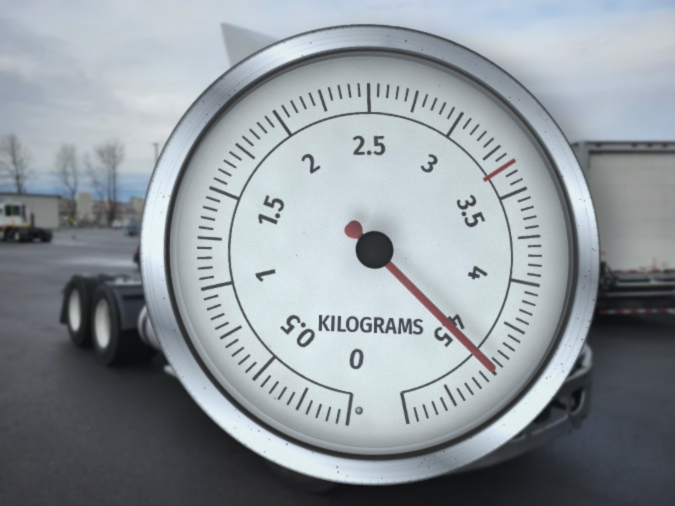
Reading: {"value": 4.5, "unit": "kg"}
